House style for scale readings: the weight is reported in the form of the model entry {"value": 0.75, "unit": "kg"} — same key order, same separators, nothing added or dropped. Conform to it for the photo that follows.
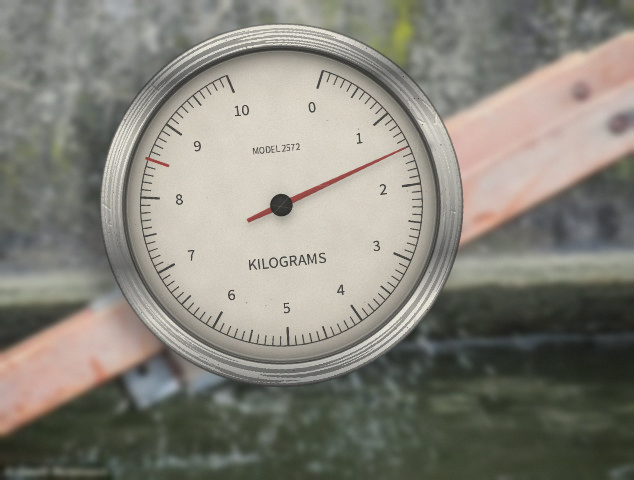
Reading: {"value": 1.5, "unit": "kg"}
